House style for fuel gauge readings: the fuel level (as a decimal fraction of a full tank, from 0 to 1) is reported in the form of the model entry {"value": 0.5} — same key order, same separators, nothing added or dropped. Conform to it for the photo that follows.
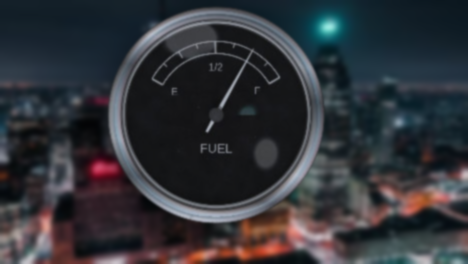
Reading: {"value": 0.75}
